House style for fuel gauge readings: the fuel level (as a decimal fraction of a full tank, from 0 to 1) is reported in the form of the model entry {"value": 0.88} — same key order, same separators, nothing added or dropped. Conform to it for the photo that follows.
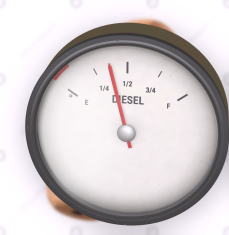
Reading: {"value": 0.375}
